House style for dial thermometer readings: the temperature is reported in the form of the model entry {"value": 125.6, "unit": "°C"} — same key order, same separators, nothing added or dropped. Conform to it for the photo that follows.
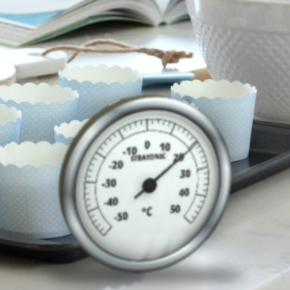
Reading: {"value": 20, "unit": "°C"}
